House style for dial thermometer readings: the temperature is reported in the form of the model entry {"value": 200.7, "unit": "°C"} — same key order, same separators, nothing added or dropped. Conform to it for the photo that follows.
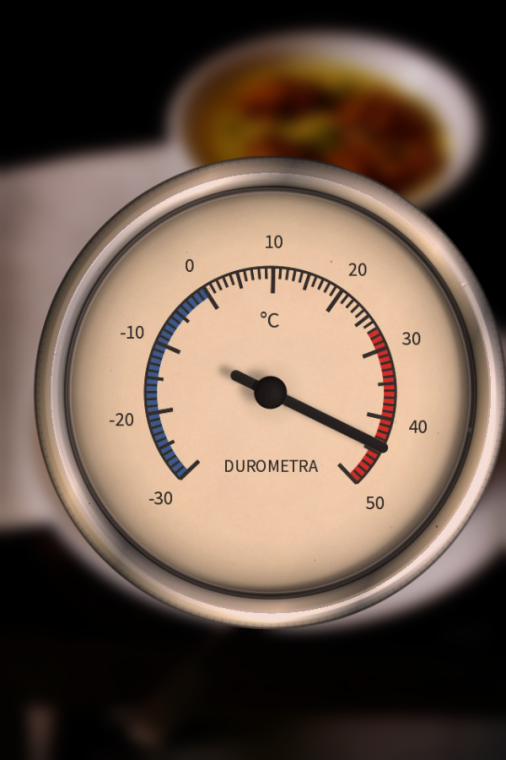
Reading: {"value": 44, "unit": "°C"}
